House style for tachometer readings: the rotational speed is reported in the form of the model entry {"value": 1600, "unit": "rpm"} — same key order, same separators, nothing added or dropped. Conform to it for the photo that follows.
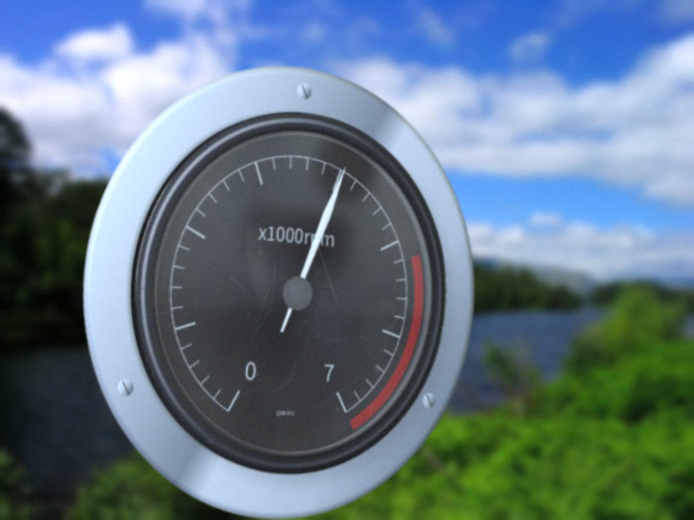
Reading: {"value": 4000, "unit": "rpm"}
